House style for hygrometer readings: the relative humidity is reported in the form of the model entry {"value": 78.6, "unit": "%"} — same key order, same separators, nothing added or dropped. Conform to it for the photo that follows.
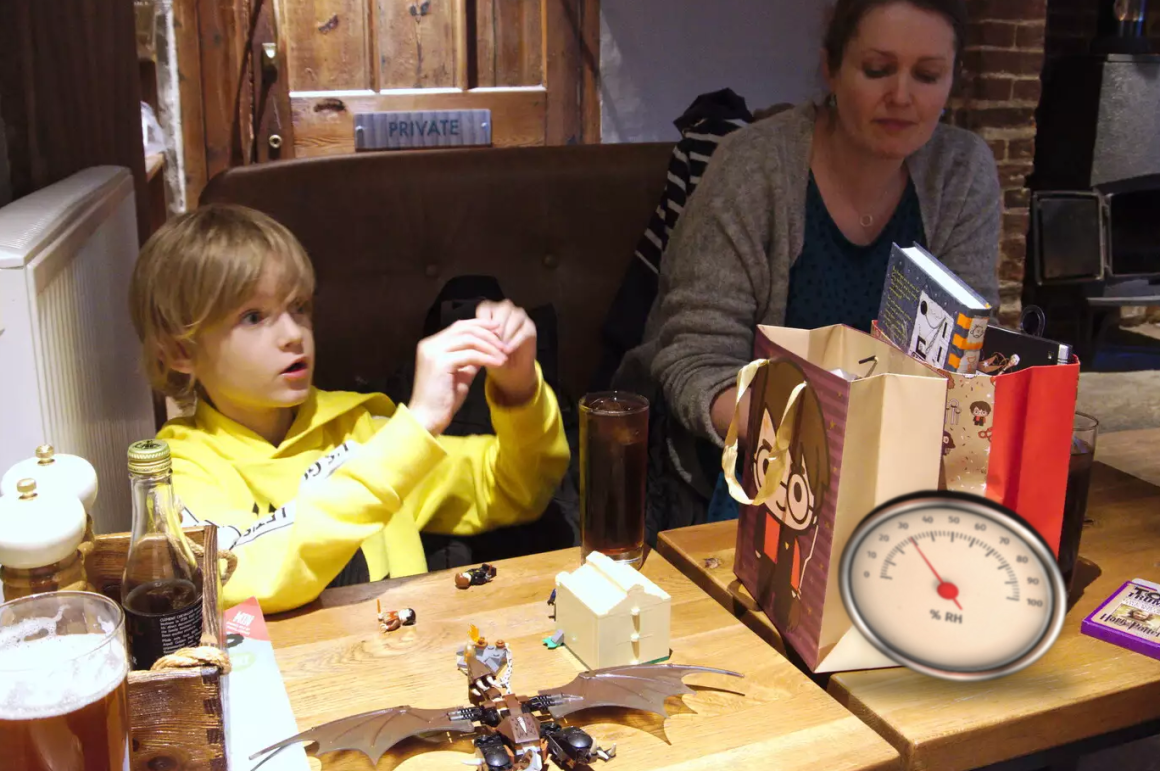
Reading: {"value": 30, "unit": "%"}
